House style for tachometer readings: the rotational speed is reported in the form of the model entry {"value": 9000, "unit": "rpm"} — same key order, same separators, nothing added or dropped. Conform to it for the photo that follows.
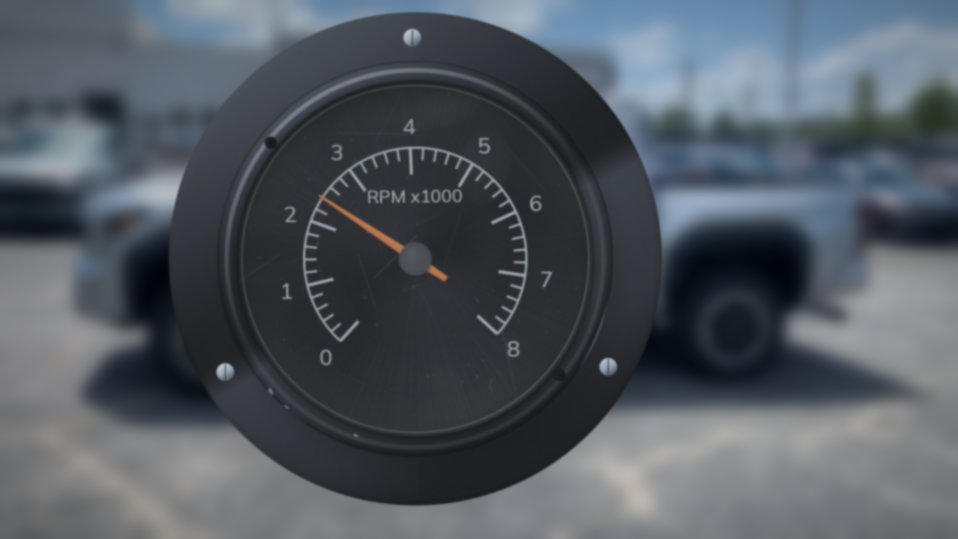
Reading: {"value": 2400, "unit": "rpm"}
